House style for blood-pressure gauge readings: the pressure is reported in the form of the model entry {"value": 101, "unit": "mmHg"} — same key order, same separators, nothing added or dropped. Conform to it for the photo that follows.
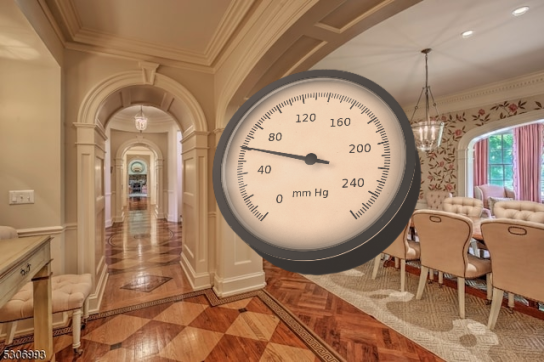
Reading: {"value": 60, "unit": "mmHg"}
